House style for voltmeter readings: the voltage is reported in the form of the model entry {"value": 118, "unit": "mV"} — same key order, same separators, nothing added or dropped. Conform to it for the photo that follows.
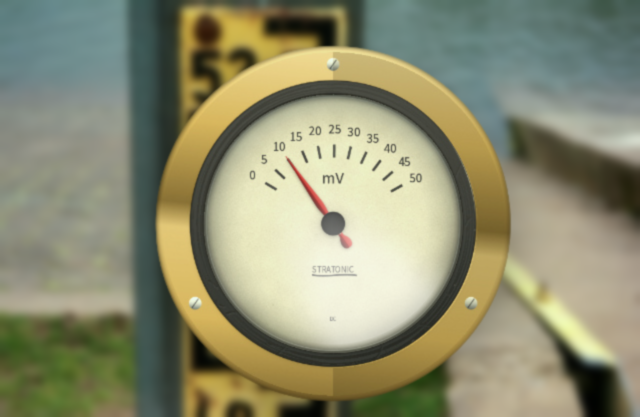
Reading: {"value": 10, "unit": "mV"}
